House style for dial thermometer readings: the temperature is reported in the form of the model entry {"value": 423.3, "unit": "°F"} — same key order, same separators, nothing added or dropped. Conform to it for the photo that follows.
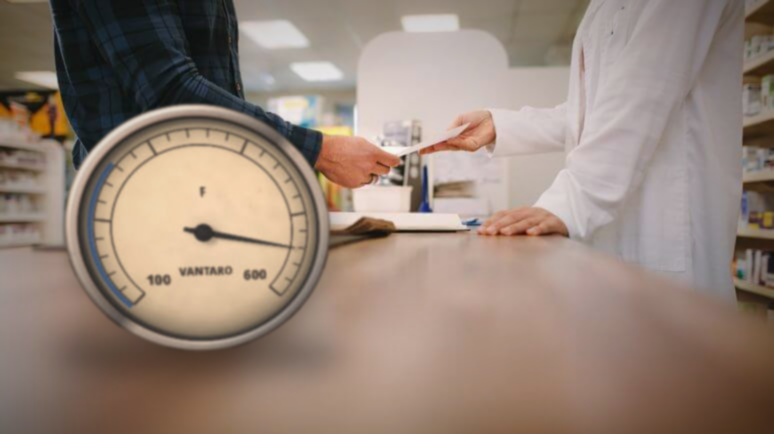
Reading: {"value": 540, "unit": "°F"}
